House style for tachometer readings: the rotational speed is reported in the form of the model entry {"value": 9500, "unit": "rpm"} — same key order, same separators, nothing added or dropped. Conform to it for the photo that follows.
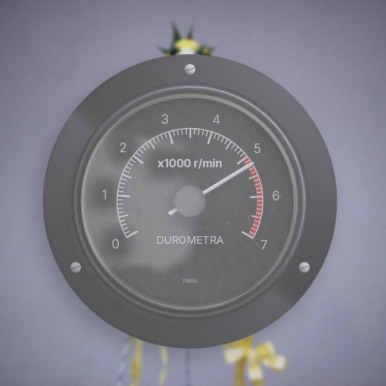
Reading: {"value": 5200, "unit": "rpm"}
